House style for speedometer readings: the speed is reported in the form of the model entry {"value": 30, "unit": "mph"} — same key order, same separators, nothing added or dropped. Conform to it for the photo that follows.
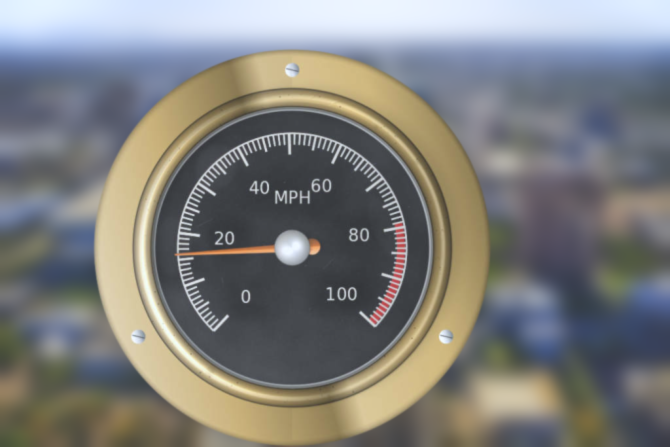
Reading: {"value": 16, "unit": "mph"}
